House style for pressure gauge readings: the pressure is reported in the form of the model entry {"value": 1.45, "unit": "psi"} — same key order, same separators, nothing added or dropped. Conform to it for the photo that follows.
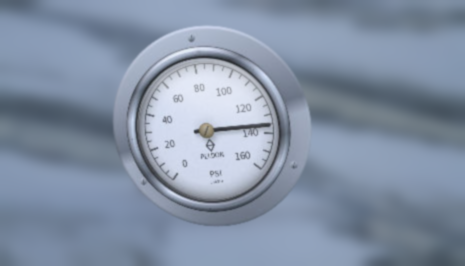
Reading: {"value": 135, "unit": "psi"}
